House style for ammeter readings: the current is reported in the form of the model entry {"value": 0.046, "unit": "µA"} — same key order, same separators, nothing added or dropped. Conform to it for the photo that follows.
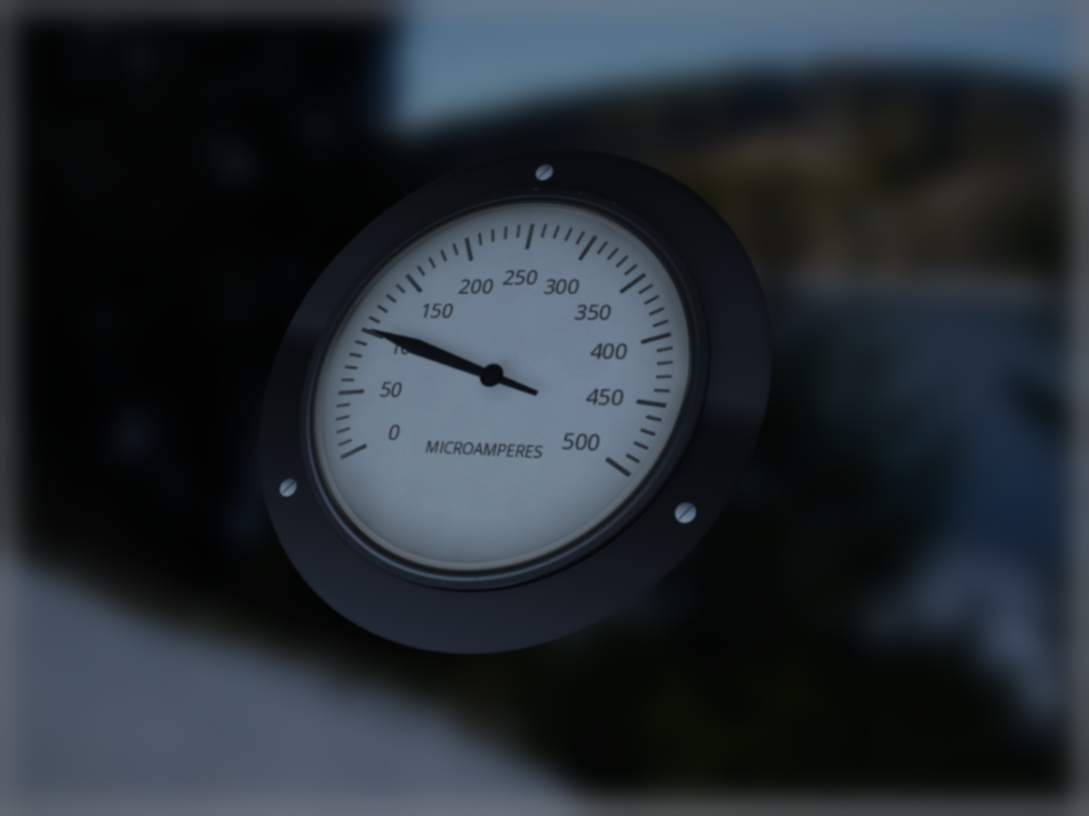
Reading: {"value": 100, "unit": "µA"}
